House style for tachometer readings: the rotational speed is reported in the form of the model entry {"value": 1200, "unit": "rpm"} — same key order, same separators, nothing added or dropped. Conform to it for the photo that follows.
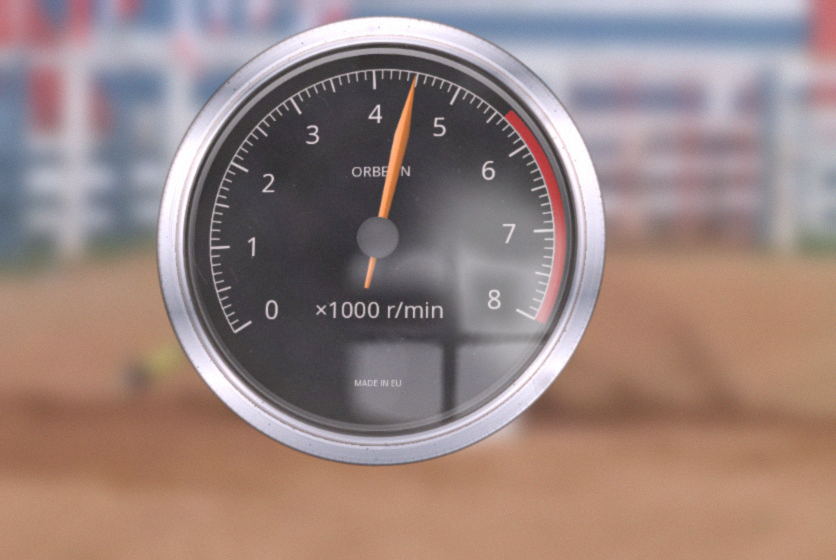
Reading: {"value": 4500, "unit": "rpm"}
